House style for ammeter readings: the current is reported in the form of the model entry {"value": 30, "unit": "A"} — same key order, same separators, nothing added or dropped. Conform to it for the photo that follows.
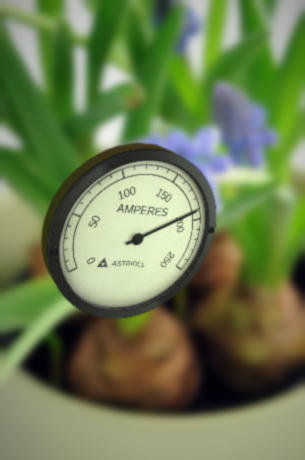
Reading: {"value": 190, "unit": "A"}
